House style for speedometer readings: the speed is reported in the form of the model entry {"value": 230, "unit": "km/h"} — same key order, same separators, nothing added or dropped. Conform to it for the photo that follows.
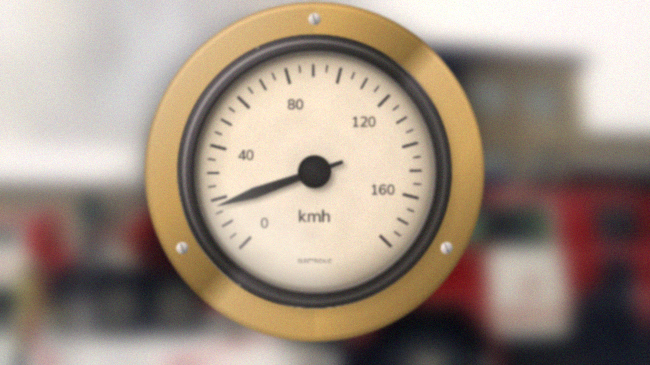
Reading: {"value": 17.5, "unit": "km/h"}
